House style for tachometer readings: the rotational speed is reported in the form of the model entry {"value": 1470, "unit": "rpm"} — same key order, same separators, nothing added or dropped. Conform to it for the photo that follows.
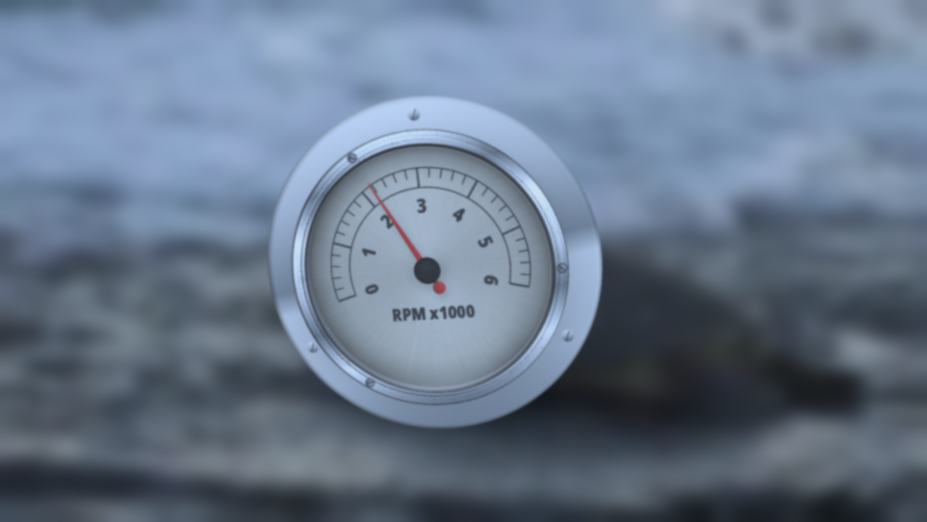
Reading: {"value": 2200, "unit": "rpm"}
